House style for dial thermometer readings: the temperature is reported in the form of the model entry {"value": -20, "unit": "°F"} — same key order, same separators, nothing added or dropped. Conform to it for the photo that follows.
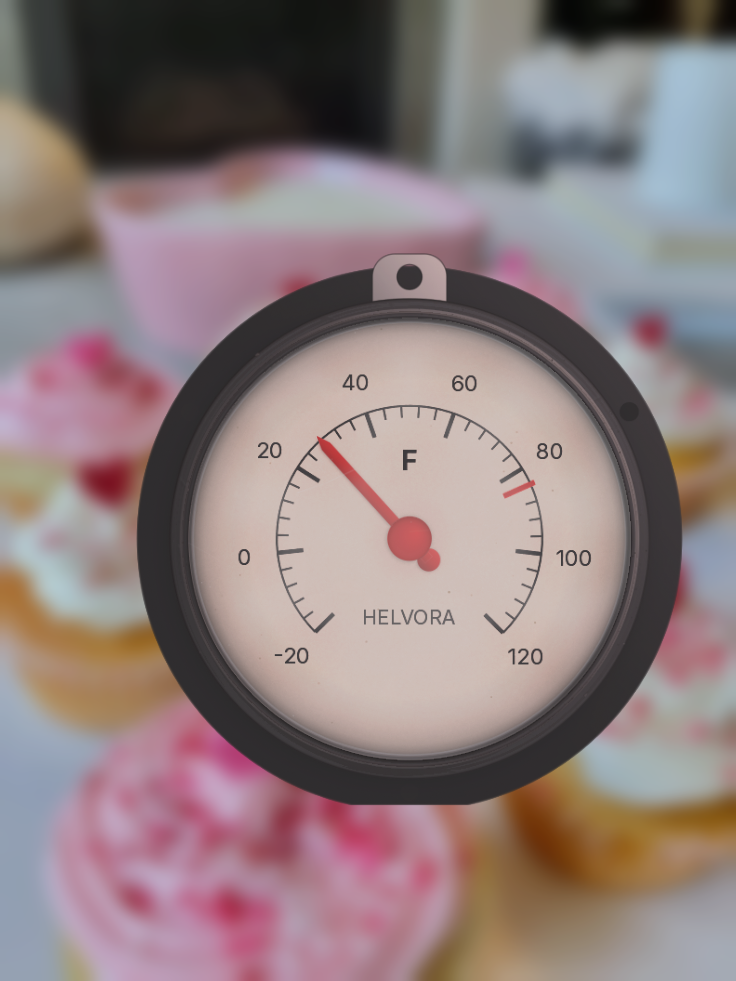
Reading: {"value": 28, "unit": "°F"}
